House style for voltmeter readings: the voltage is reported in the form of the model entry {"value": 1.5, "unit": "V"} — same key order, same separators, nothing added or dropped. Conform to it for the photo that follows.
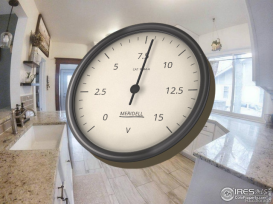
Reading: {"value": 8, "unit": "V"}
